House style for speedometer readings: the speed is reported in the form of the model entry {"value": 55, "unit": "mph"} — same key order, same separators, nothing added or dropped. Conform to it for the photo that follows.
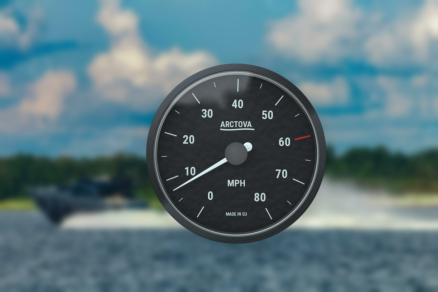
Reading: {"value": 7.5, "unit": "mph"}
